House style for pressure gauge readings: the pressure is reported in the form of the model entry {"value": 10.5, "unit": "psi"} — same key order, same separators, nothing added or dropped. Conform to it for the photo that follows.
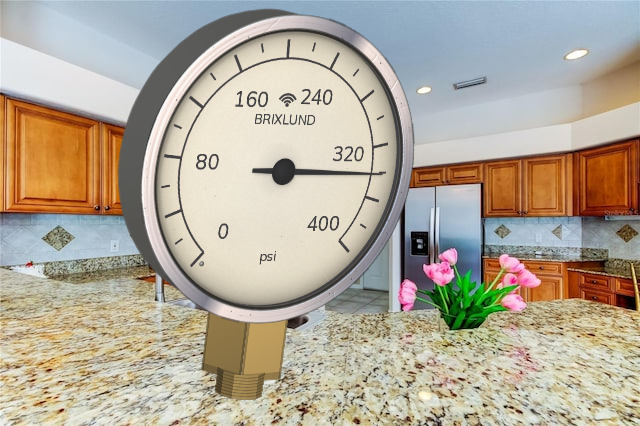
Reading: {"value": 340, "unit": "psi"}
